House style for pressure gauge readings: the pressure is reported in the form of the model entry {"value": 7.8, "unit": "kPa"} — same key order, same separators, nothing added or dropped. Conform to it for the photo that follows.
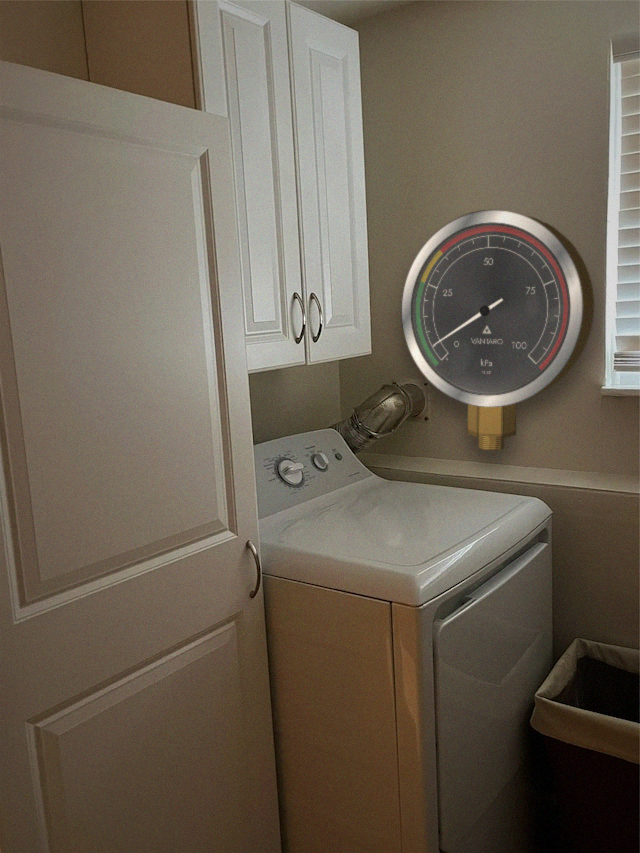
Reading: {"value": 5, "unit": "kPa"}
